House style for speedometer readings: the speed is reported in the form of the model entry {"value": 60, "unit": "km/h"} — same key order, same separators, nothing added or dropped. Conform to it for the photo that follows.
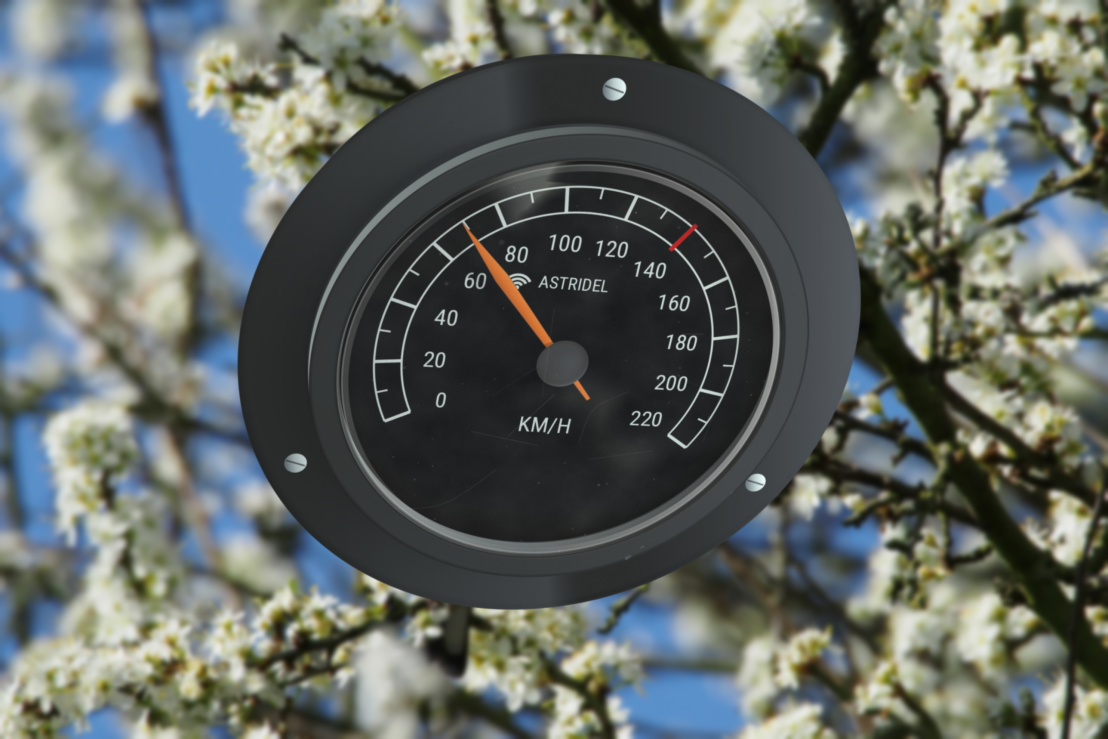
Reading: {"value": 70, "unit": "km/h"}
